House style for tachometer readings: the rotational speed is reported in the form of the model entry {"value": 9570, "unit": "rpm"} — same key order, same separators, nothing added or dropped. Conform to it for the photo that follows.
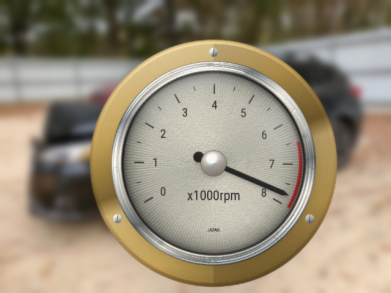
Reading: {"value": 7750, "unit": "rpm"}
